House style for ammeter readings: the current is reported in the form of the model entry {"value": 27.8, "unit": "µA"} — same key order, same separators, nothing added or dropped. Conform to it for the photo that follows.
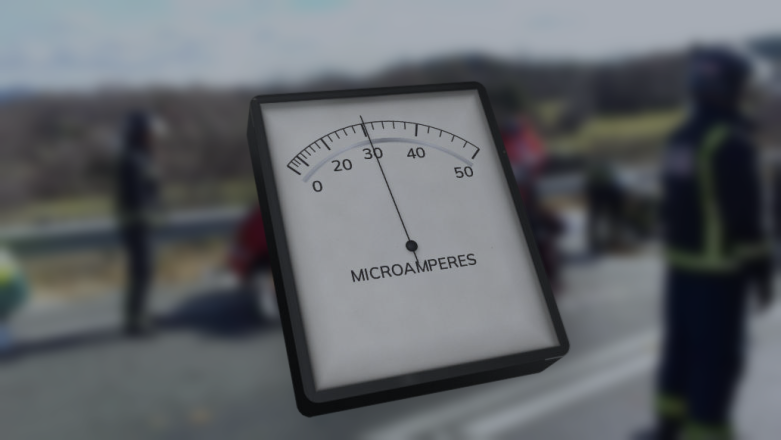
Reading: {"value": 30, "unit": "µA"}
